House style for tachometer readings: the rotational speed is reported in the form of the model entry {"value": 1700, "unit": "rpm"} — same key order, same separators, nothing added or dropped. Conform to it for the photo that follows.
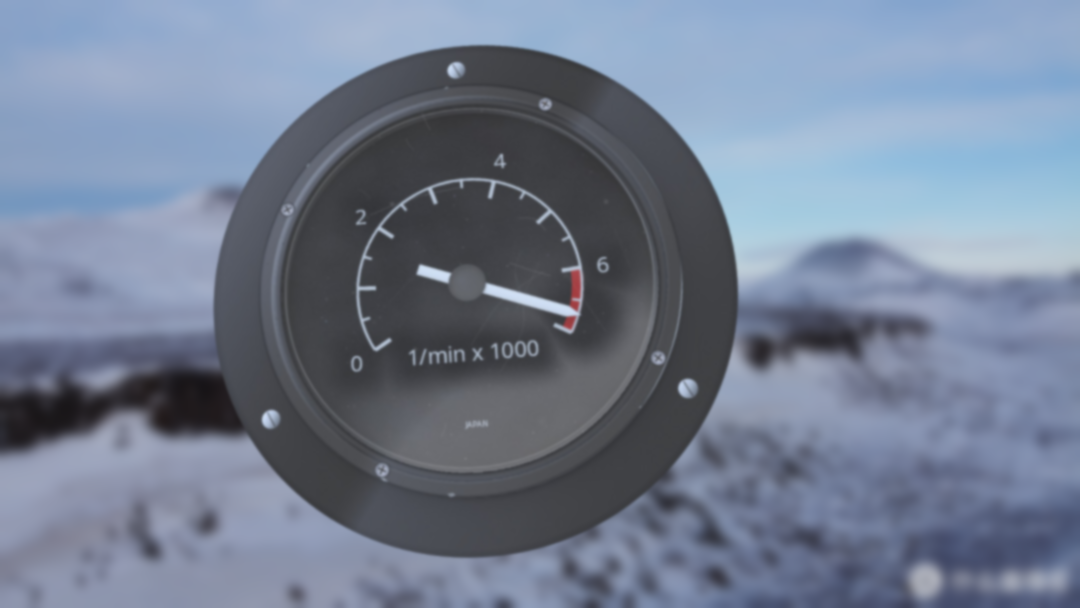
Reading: {"value": 6750, "unit": "rpm"}
